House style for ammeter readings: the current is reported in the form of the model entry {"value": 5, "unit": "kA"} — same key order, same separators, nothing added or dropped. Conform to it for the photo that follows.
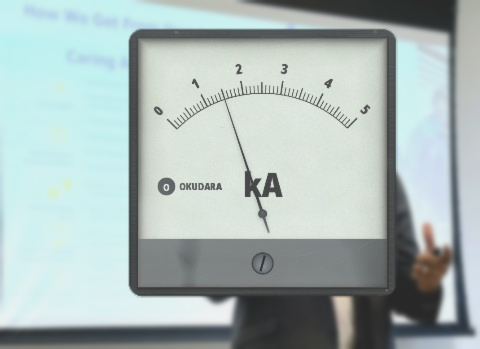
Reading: {"value": 1.5, "unit": "kA"}
